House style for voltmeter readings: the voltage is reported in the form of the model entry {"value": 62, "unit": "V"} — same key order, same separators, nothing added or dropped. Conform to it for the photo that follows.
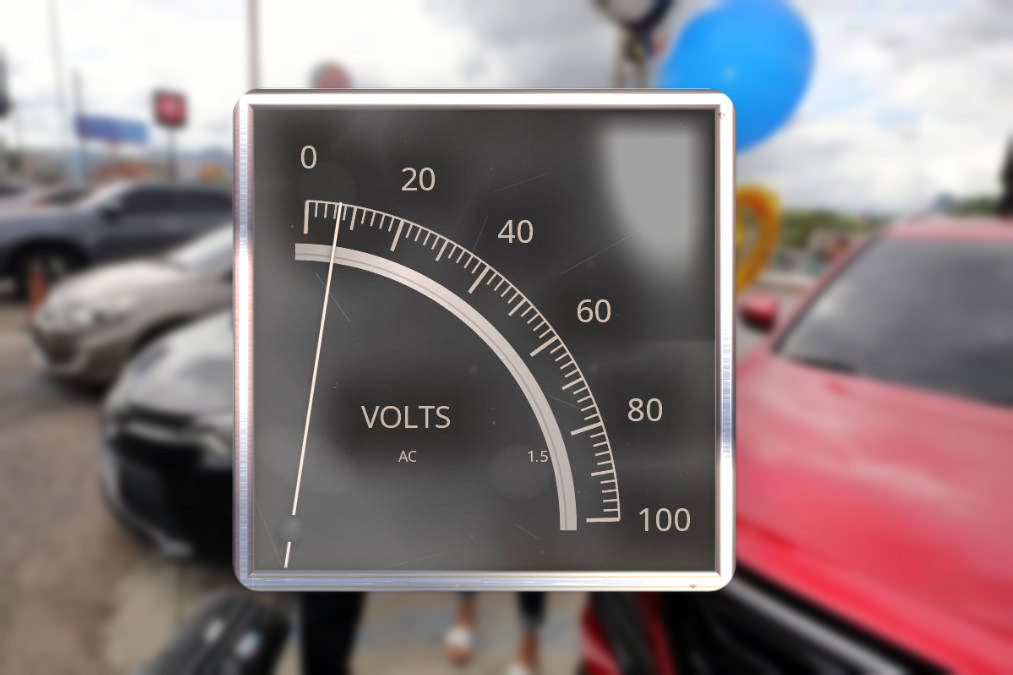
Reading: {"value": 7, "unit": "V"}
